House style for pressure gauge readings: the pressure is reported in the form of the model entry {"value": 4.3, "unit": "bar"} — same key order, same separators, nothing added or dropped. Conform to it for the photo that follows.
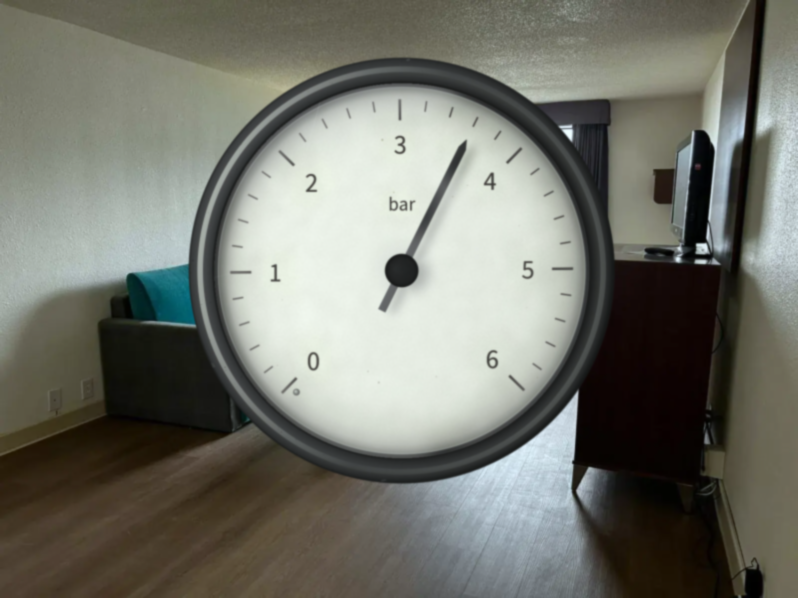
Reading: {"value": 3.6, "unit": "bar"}
